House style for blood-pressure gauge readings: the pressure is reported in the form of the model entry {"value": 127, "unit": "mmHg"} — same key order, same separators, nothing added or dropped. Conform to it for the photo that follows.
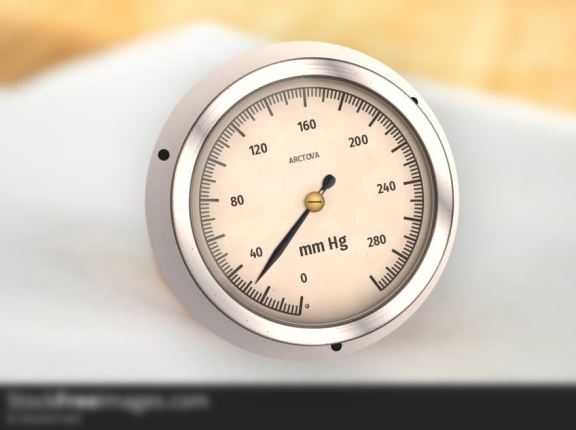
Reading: {"value": 28, "unit": "mmHg"}
